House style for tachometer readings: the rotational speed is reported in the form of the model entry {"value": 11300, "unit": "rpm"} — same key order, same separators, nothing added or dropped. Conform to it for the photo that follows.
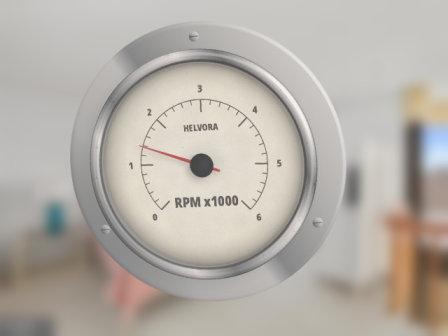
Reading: {"value": 1400, "unit": "rpm"}
